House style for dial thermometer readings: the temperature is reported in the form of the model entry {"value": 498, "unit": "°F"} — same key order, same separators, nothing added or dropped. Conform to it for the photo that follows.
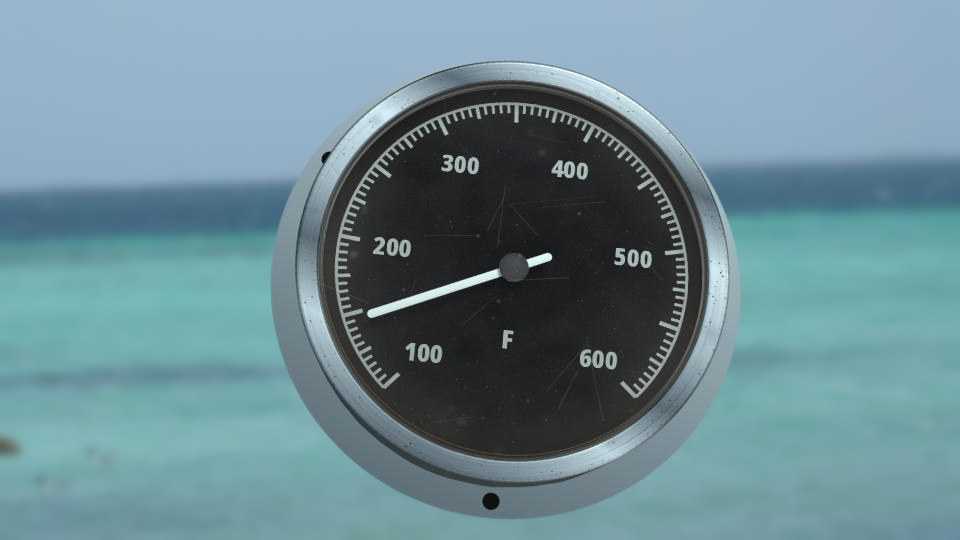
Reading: {"value": 145, "unit": "°F"}
